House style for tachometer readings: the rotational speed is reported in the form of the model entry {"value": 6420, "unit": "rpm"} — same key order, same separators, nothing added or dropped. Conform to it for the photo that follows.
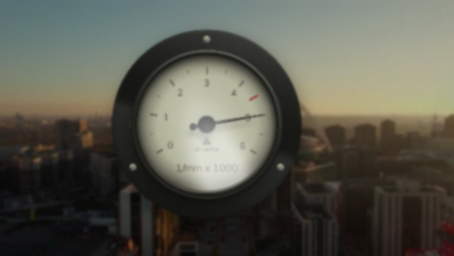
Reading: {"value": 5000, "unit": "rpm"}
